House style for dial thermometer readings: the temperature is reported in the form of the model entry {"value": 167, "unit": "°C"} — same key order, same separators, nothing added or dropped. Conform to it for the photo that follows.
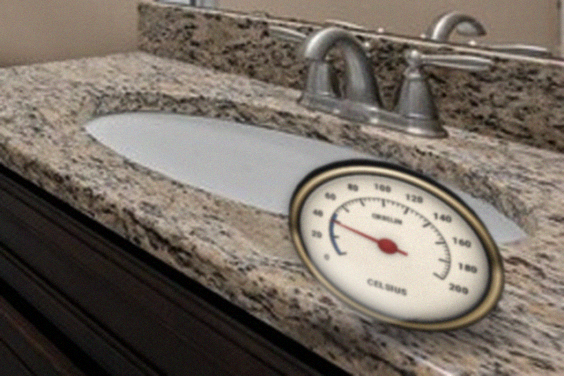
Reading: {"value": 40, "unit": "°C"}
